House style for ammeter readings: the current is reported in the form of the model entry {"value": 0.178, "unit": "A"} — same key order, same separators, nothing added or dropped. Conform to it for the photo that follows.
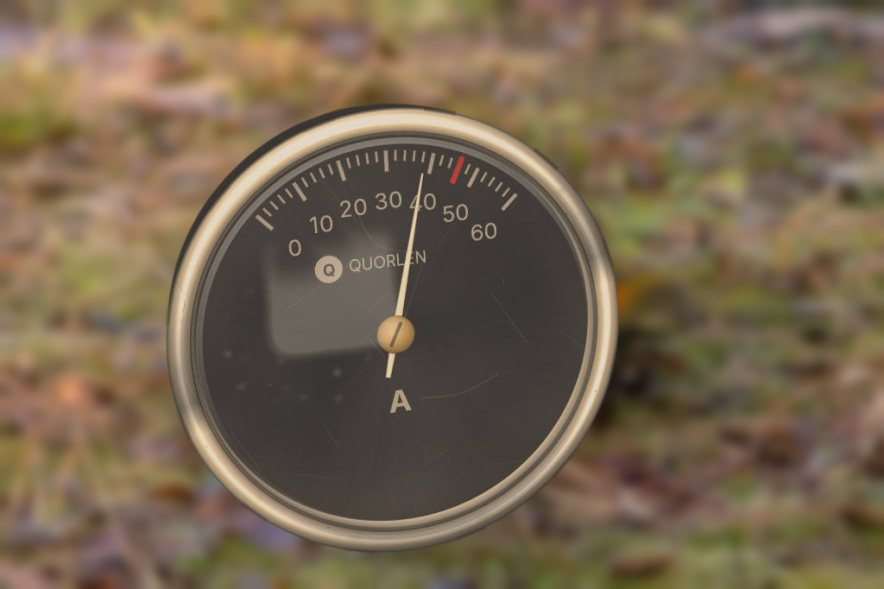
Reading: {"value": 38, "unit": "A"}
